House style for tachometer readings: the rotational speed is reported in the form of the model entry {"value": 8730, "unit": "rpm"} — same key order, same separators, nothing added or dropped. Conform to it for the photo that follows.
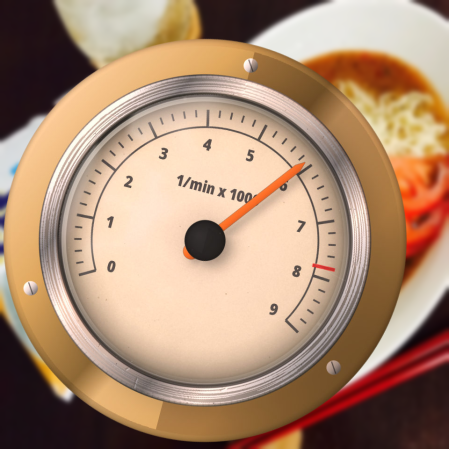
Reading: {"value": 5900, "unit": "rpm"}
